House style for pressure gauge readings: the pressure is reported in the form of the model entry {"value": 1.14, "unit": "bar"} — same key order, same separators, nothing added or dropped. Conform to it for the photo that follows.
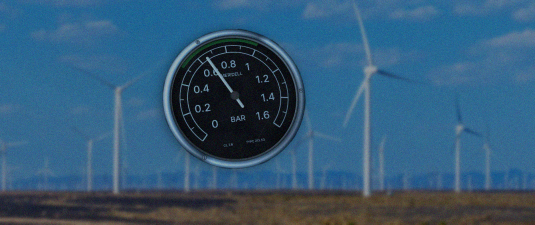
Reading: {"value": 0.65, "unit": "bar"}
